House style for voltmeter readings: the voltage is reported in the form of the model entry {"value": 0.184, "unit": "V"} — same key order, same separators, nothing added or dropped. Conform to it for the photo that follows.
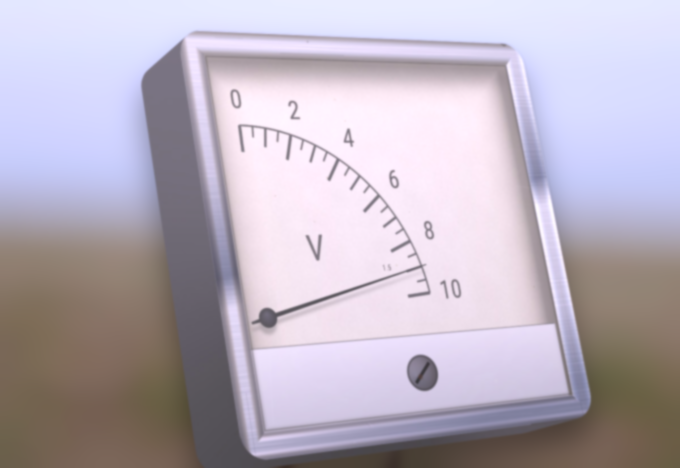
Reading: {"value": 9, "unit": "V"}
